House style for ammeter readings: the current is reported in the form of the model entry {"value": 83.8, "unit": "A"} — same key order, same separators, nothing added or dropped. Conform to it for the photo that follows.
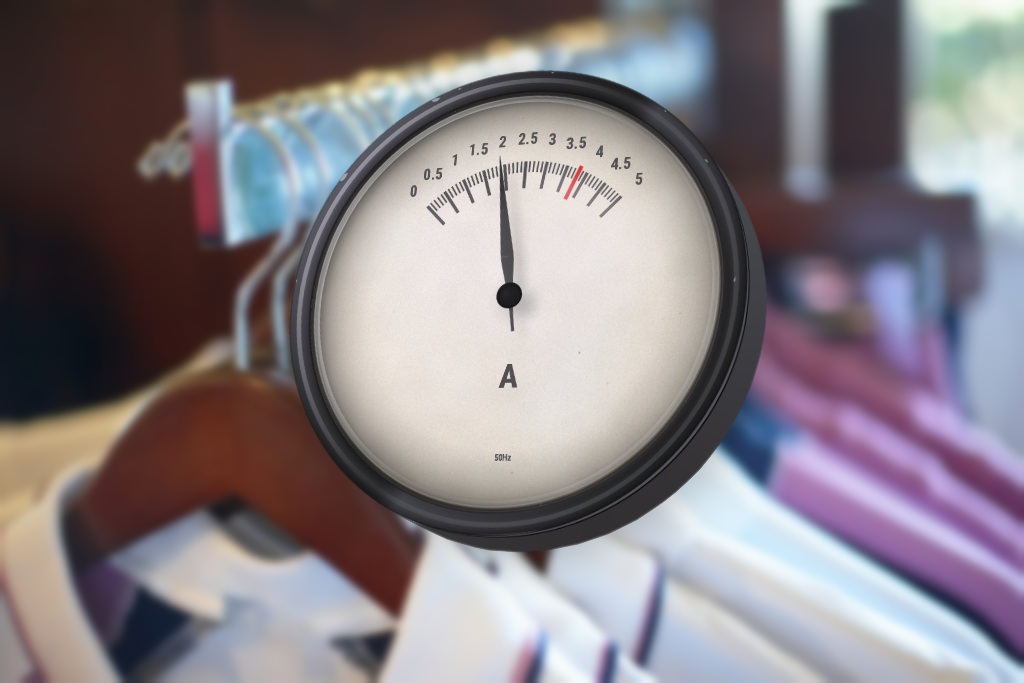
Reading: {"value": 2, "unit": "A"}
